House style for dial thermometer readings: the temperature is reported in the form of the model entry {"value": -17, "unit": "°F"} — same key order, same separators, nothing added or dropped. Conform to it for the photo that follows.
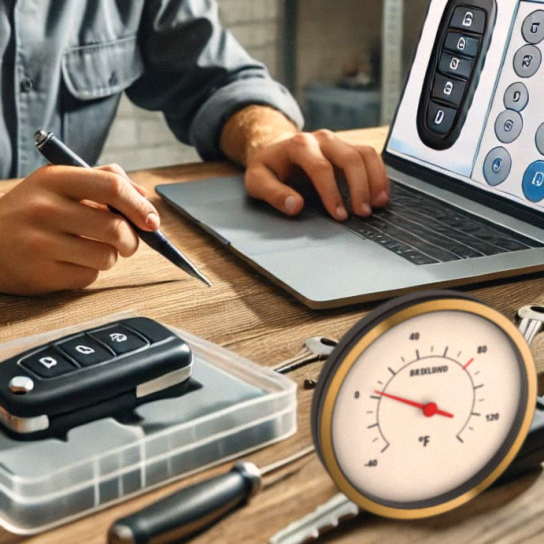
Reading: {"value": 5, "unit": "°F"}
